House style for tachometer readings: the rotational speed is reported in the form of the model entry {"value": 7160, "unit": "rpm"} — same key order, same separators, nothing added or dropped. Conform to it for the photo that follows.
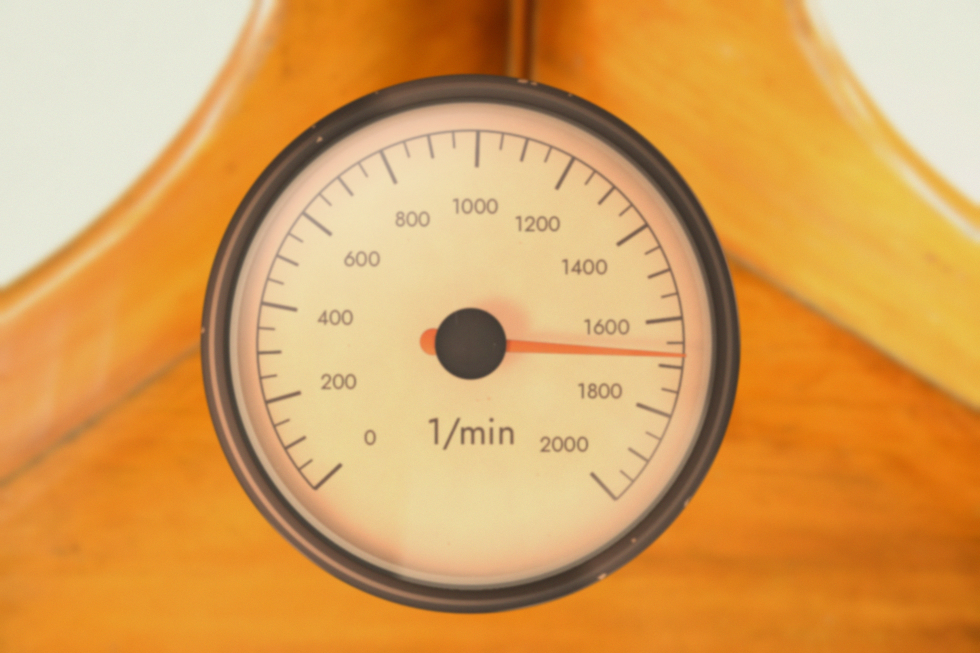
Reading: {"value": 1675, "unit": "rpm"}
